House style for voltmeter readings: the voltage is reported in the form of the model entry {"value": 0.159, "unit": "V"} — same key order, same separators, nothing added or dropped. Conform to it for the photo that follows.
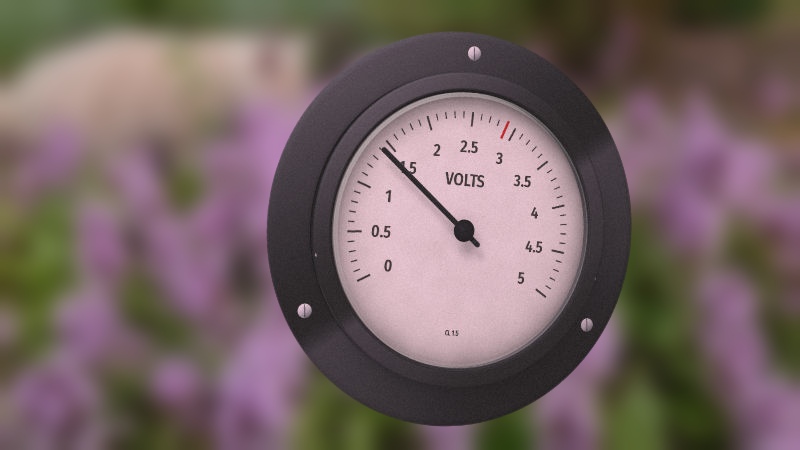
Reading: {"value": 1.4, "unit": "V"}
